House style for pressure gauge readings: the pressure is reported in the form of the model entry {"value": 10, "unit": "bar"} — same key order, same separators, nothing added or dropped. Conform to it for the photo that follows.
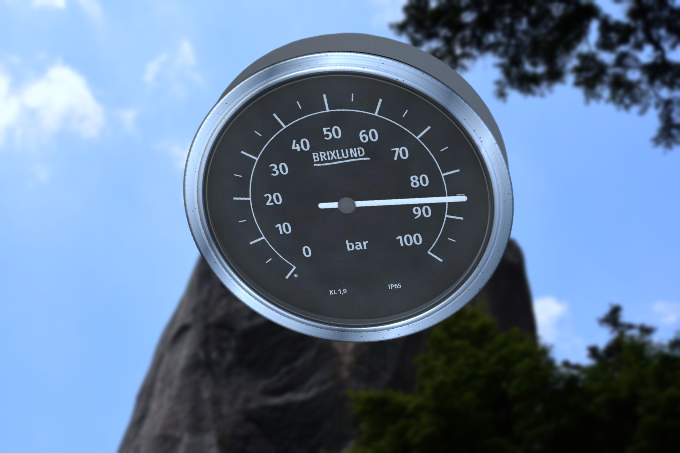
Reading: {"value": 85, "unit": "bar"}
